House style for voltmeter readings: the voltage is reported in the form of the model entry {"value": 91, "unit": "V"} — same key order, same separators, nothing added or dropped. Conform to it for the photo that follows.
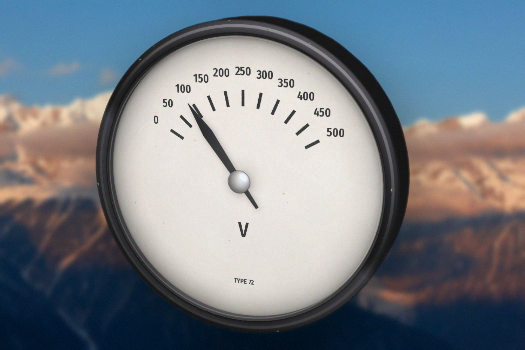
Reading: {"value": 100, "unit": "V"}
